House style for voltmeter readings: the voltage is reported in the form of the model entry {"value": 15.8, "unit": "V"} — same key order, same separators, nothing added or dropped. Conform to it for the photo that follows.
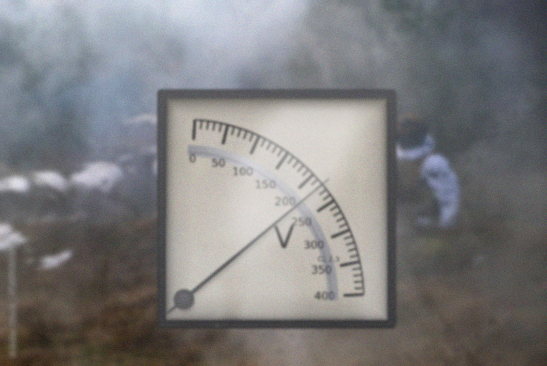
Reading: {"value": 220, "unit": "V"}
